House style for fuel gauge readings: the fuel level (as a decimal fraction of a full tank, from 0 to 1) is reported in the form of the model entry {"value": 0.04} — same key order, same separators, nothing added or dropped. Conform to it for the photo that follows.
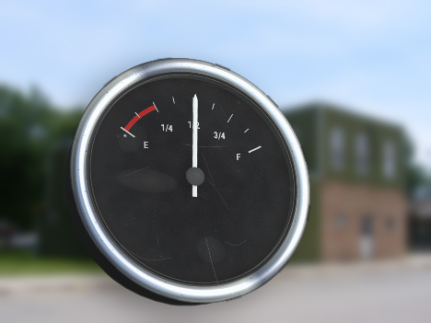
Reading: {"value": 0.5}
